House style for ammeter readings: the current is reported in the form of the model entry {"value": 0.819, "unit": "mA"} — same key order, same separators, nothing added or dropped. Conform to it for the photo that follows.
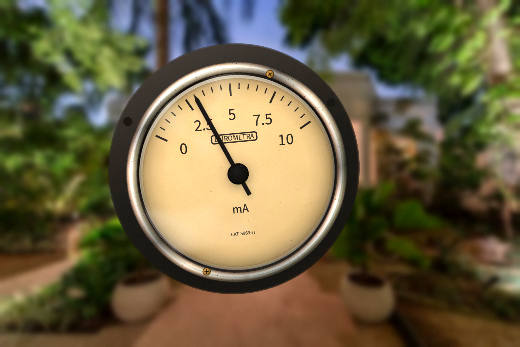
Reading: {"value": 3, "unit": "mA"}
